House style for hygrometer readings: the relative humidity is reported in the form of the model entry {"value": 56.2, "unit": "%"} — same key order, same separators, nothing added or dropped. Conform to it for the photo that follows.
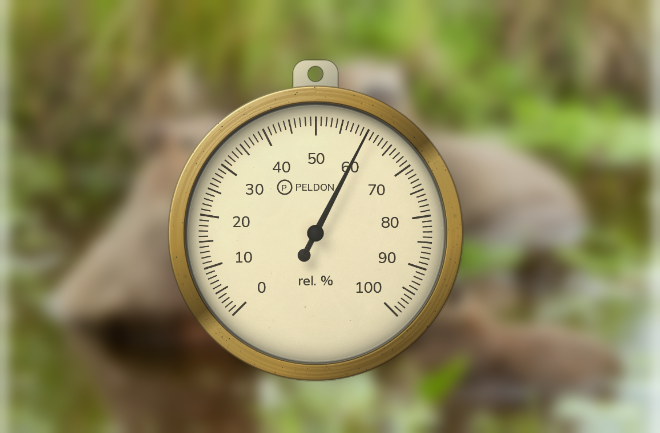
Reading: {"value": 60, "unit": "%"}
